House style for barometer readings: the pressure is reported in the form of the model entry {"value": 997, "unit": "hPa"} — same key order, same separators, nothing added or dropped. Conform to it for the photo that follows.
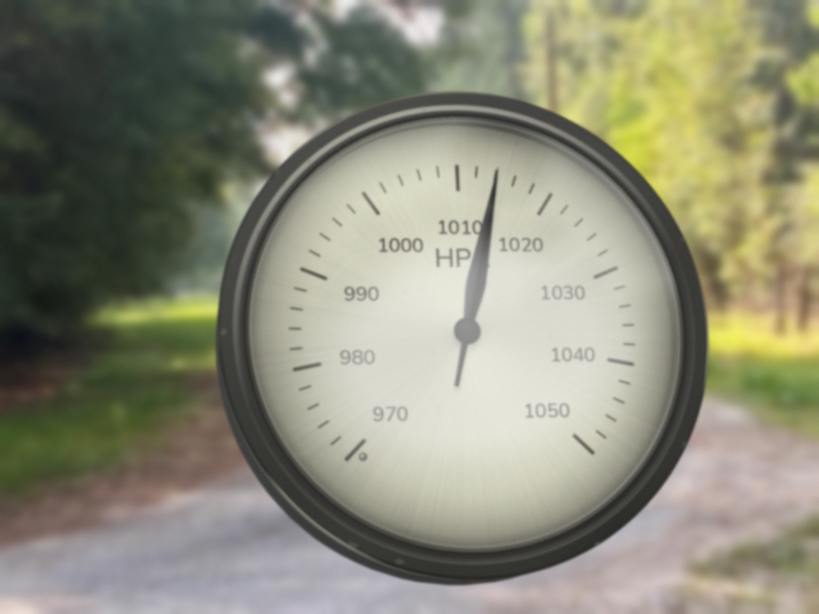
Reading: {"value": 1014, "unit": "hPa"}
